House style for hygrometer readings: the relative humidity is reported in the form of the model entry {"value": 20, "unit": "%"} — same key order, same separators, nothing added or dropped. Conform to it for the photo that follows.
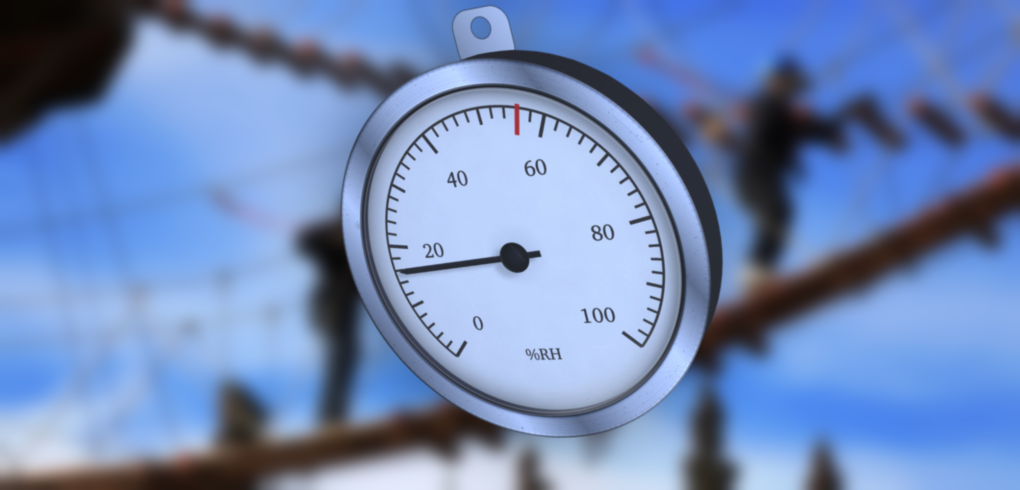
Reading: {"value": 16, "unit": "%"}
